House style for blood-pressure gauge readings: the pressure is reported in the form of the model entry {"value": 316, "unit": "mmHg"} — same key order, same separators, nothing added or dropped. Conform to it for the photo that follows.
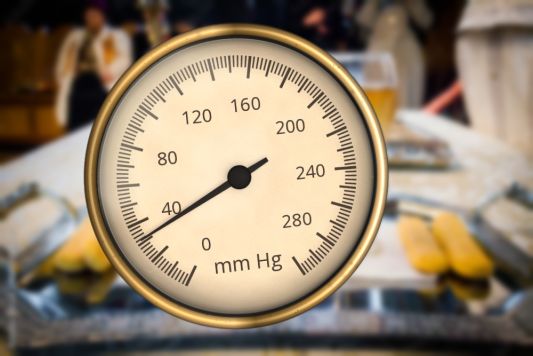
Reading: {"value": 32, "unit": "mmHg"}
